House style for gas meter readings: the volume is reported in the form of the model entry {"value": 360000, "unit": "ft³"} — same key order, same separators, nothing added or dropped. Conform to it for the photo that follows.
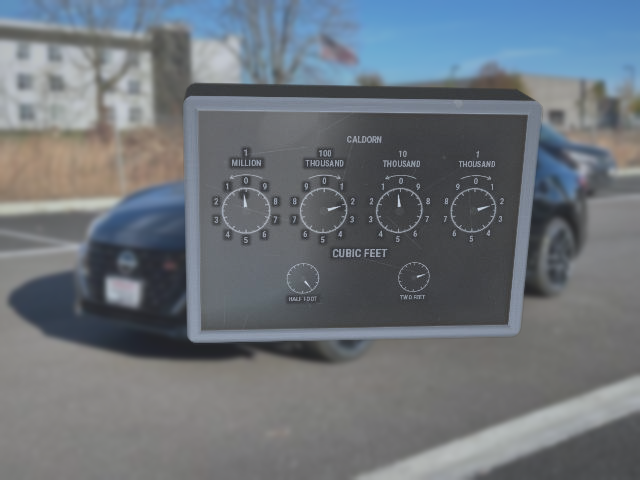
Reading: {"value": 20200, "unit": "ft³"}
